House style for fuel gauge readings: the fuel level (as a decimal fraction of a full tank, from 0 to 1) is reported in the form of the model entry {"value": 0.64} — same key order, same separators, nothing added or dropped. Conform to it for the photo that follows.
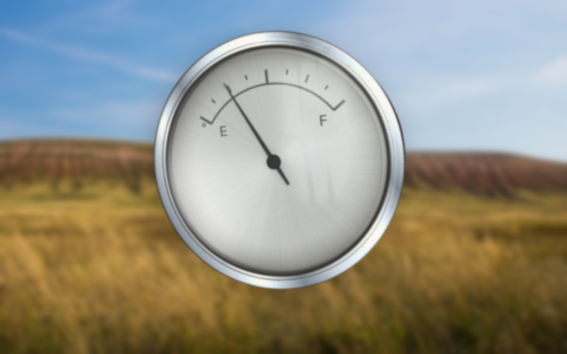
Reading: {"value": 0.25}
